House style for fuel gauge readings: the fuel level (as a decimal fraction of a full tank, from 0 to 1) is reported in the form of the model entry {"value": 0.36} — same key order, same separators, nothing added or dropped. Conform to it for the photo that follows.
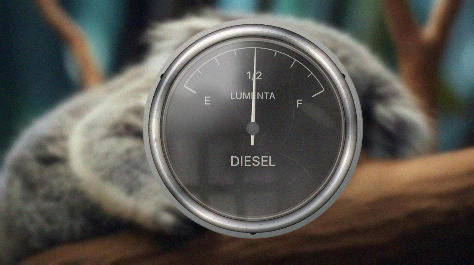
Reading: {"value": 0.5}
